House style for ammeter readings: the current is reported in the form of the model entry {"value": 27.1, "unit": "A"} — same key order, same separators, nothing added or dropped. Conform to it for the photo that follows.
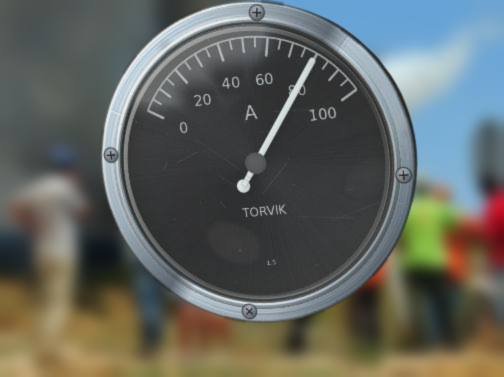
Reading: {"value": 80, "unit": "A"}
